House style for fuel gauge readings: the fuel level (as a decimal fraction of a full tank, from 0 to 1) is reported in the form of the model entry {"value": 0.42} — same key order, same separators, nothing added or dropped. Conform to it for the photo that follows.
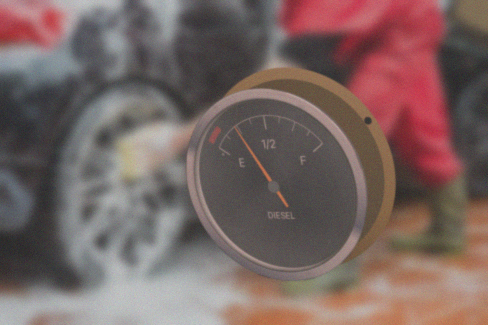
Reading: {"value": 0.25}
